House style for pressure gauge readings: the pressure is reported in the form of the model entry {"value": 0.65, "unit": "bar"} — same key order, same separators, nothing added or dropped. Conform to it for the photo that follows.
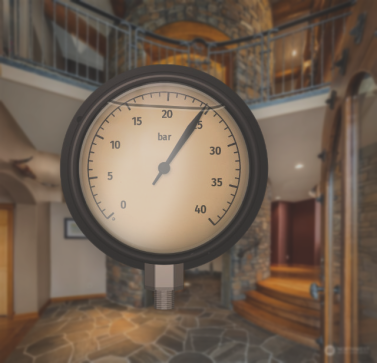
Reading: {"value": 24.5, "unit": "bar"}
